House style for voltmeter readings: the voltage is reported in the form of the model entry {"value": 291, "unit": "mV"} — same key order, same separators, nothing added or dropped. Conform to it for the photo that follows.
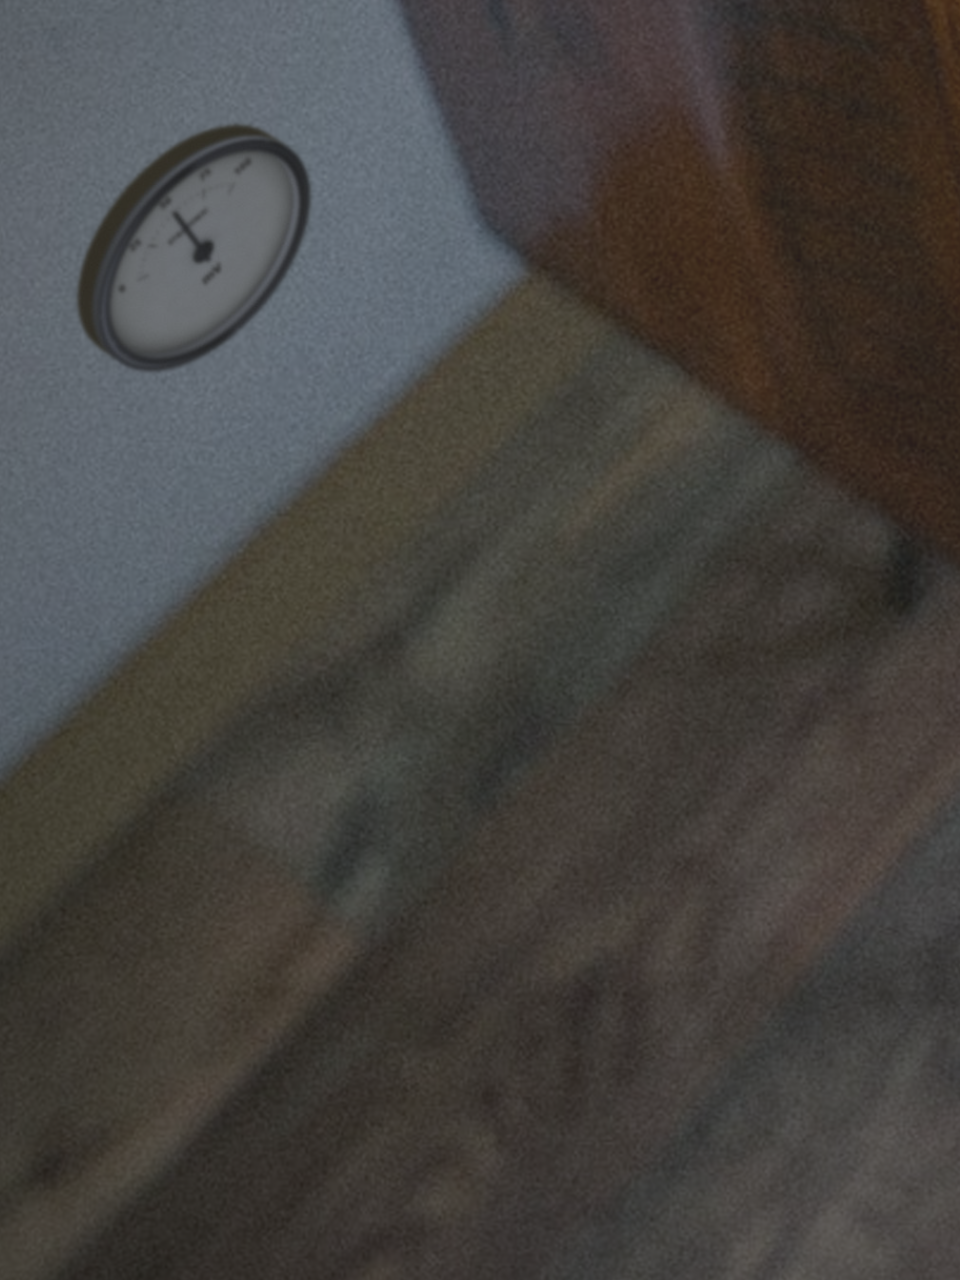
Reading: {"value": 50, "unit": "mV"}
